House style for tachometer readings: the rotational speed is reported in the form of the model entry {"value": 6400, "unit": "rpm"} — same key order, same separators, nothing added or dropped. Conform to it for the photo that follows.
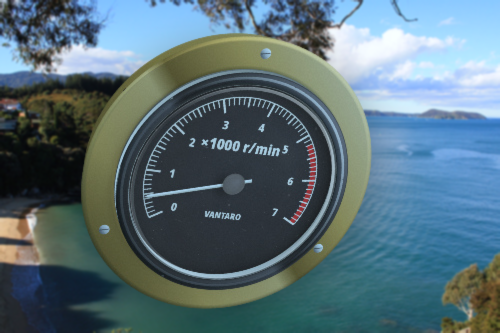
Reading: {"value": 500, "unit": "rpm"}
